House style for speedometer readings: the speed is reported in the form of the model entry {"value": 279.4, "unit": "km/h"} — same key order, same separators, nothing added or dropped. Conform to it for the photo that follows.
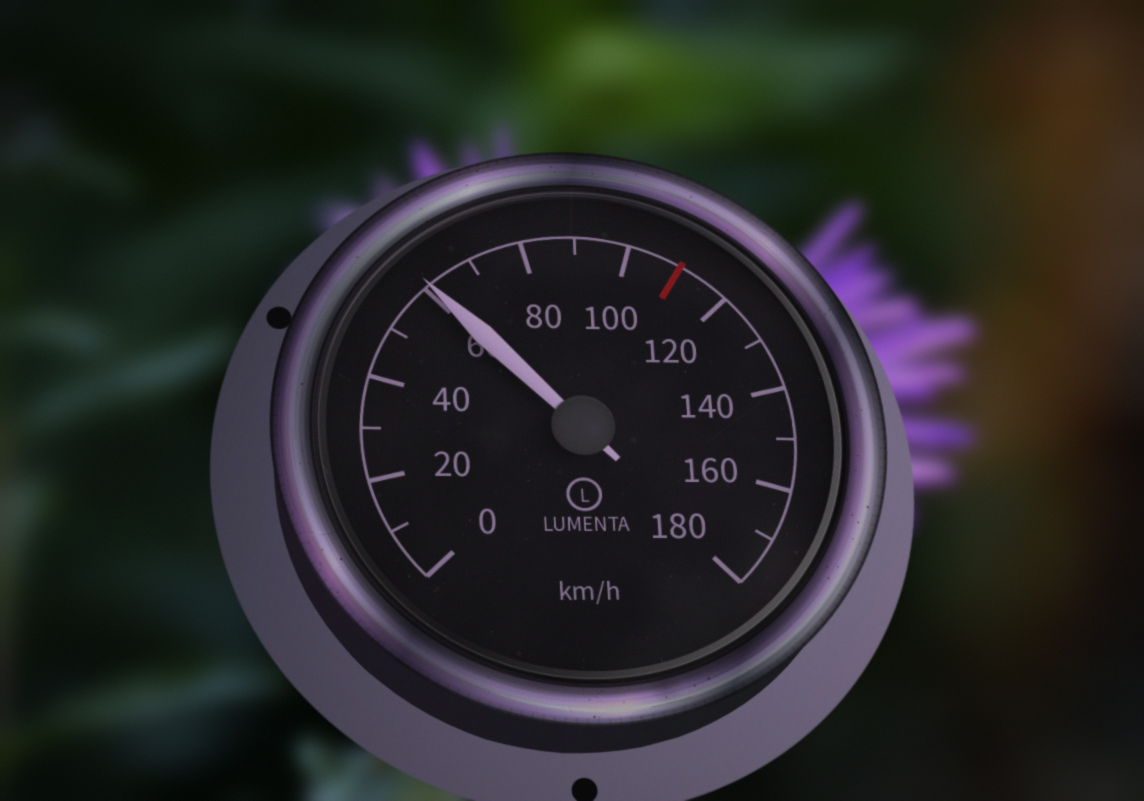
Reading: {"value": 60, "unit": "km/h"}
